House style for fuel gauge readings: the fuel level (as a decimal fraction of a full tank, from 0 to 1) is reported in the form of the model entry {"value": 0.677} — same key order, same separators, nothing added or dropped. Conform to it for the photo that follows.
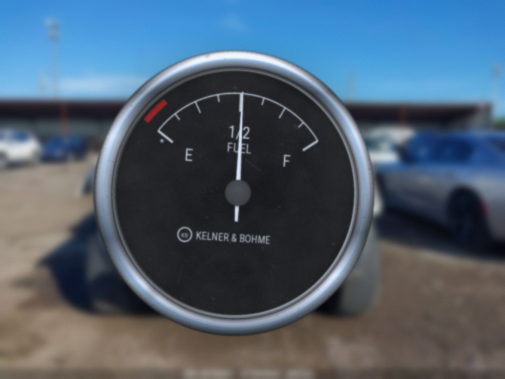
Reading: {"value": 0.5}
